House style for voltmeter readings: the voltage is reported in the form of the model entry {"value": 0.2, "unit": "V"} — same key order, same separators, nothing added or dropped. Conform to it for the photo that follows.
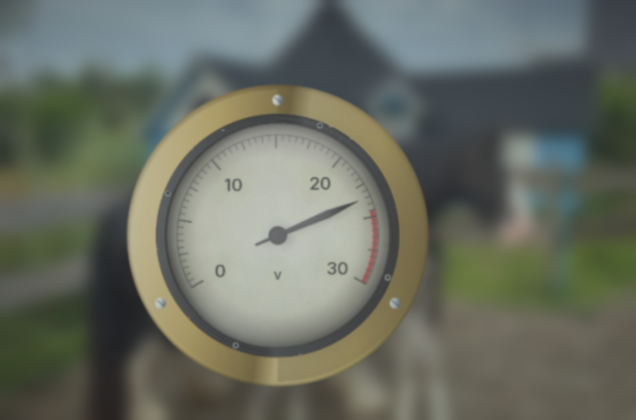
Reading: {"value": 23.5, "unit": "V"}
